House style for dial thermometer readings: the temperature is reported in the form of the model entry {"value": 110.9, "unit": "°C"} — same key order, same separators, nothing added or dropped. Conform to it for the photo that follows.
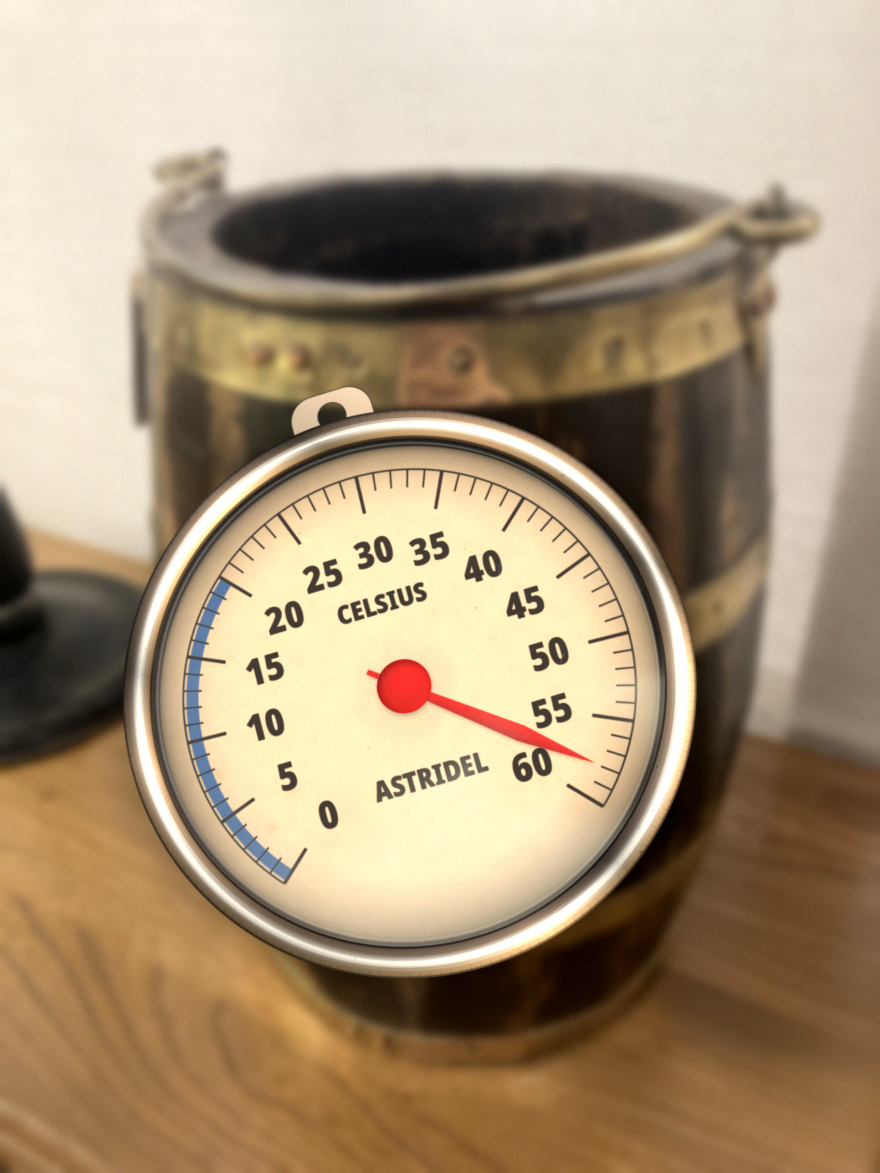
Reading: {"value": 58, "unit": "°C"}
